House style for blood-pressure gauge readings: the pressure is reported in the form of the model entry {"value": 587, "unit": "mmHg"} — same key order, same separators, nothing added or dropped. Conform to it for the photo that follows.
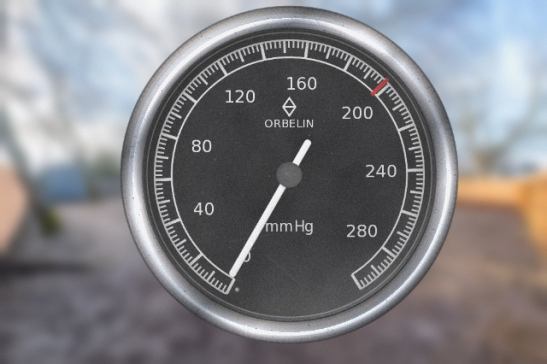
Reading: {"value": 2, "unit": "mmHg"}
